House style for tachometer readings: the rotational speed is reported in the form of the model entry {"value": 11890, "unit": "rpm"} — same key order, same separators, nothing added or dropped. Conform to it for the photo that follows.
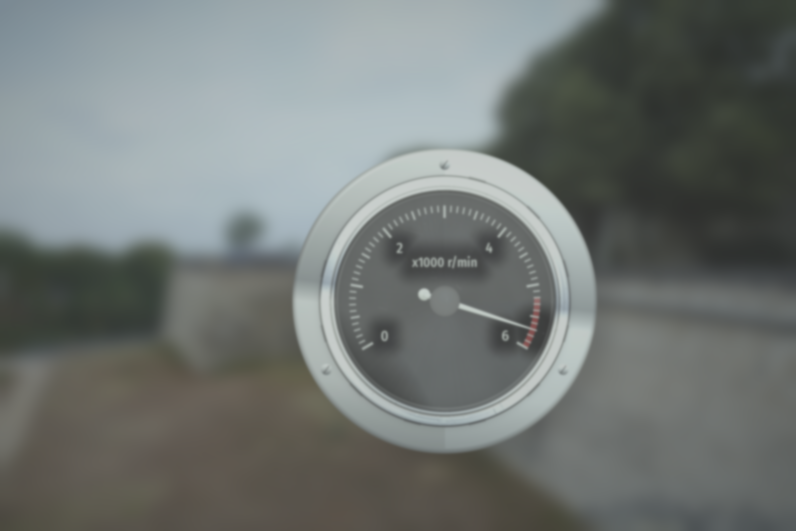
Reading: {"value": 5700, "unit": "rpm"}
